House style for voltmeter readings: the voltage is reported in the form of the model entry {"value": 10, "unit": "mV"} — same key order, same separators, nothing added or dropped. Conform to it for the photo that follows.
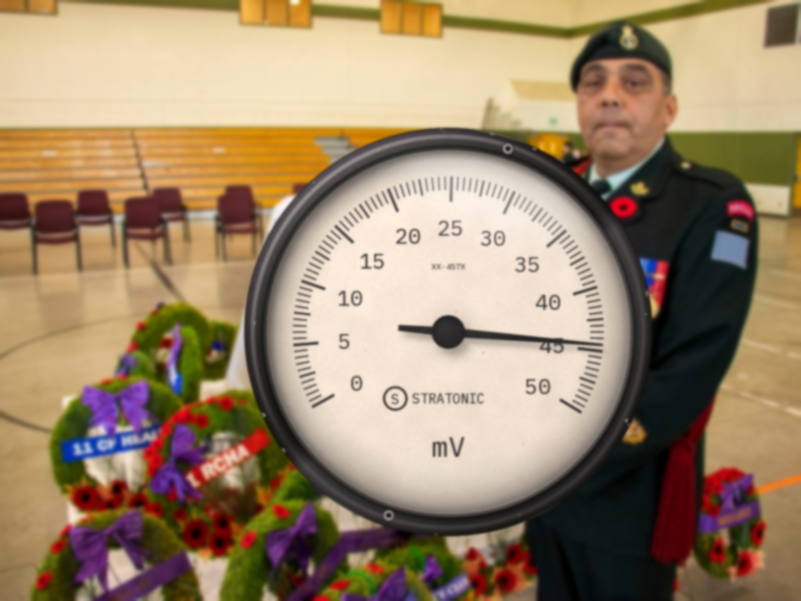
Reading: {"value": 44.5, "unit": "mV"}
